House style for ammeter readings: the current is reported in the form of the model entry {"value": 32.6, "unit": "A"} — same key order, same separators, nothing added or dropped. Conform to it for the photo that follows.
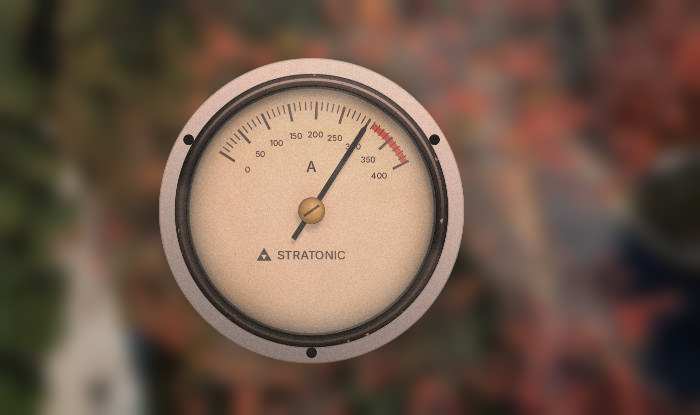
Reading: {"value": 300, "unit": "A"}
